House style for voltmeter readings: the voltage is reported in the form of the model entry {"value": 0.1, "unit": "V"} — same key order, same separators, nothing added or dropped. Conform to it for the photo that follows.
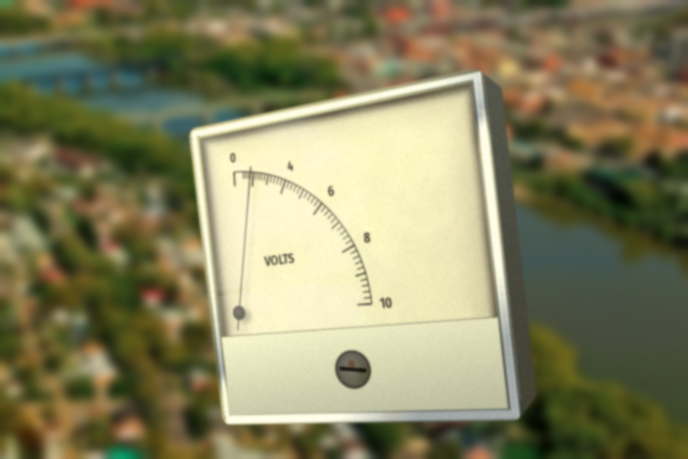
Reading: {"value": 2, "unit": "V"}
